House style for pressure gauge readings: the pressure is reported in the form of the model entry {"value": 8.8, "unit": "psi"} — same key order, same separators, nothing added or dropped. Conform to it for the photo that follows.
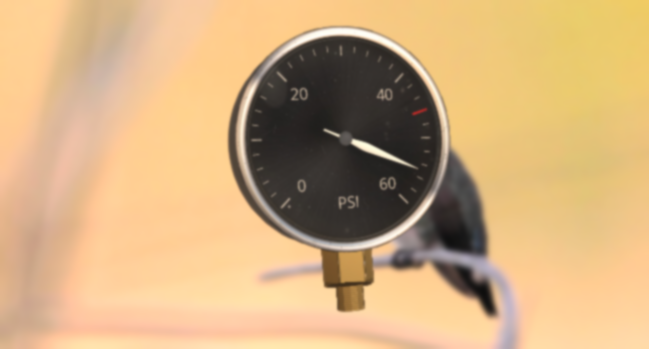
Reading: {"value": 55, "unit": "psi"}
